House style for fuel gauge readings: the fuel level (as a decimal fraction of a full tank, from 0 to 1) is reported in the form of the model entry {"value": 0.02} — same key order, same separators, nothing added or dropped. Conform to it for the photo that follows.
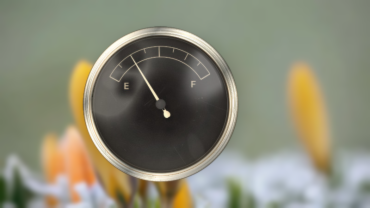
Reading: {"value": 0.25}
